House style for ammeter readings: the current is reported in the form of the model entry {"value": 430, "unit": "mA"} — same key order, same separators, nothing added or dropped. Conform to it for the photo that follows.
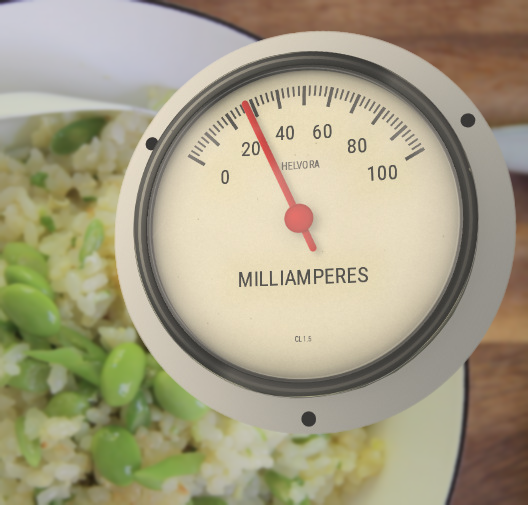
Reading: {"value": 28, "unit": "mA"}
